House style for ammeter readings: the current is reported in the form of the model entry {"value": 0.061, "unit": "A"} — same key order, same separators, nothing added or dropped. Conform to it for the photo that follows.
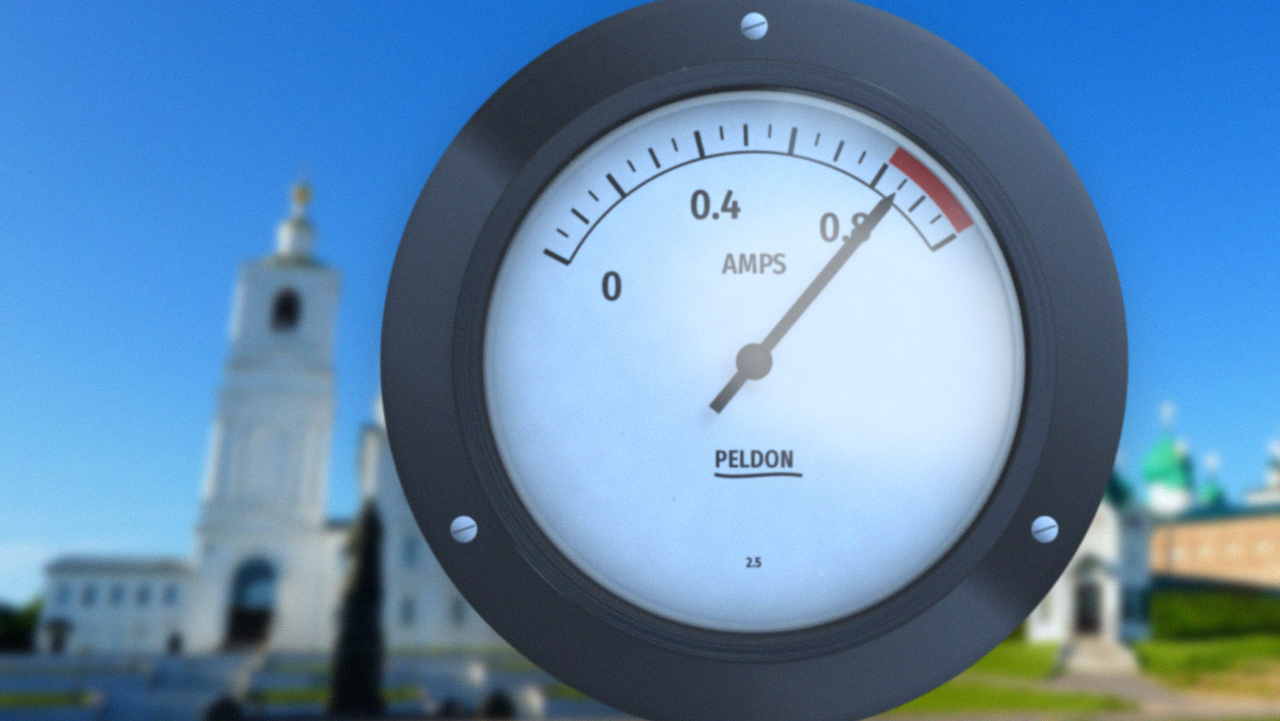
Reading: {"value": 0.85, "unit": "A"}
